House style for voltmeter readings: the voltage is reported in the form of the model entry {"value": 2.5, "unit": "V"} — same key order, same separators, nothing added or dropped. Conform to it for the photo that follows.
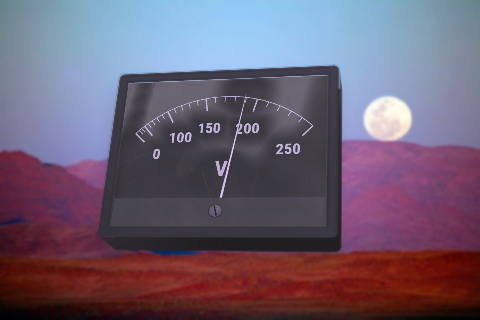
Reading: {"value": 190, "unit": "V"}
